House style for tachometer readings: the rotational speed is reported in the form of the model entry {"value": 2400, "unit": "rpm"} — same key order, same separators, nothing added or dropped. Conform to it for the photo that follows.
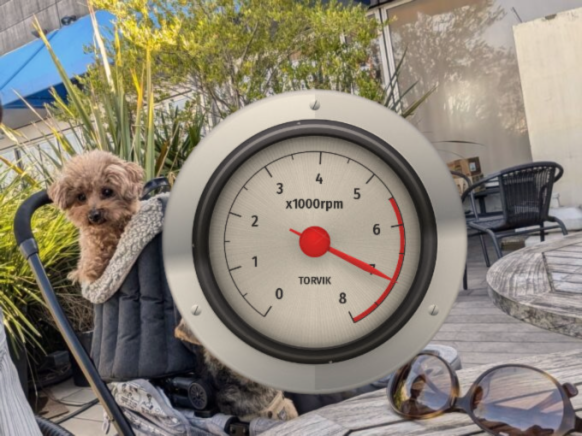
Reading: {"value": 7000, "unit": "rpm"}
